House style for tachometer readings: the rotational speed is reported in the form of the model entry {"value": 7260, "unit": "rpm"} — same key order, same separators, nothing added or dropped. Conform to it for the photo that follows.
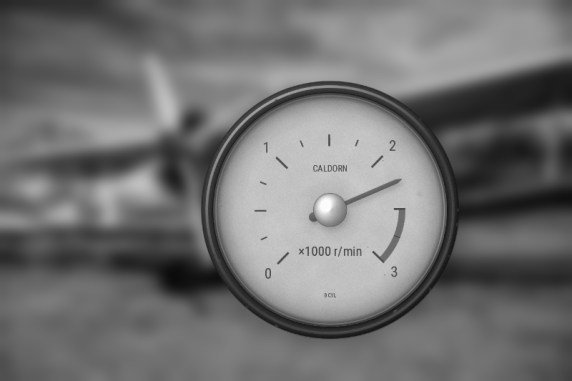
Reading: {"value": 2250, "unit": "rpm"}
